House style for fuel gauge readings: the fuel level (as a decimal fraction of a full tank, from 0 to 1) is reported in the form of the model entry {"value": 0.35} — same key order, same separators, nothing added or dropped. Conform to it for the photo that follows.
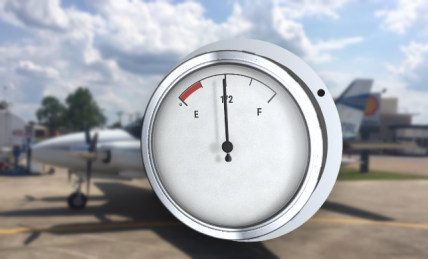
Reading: {"value": 0.5}
